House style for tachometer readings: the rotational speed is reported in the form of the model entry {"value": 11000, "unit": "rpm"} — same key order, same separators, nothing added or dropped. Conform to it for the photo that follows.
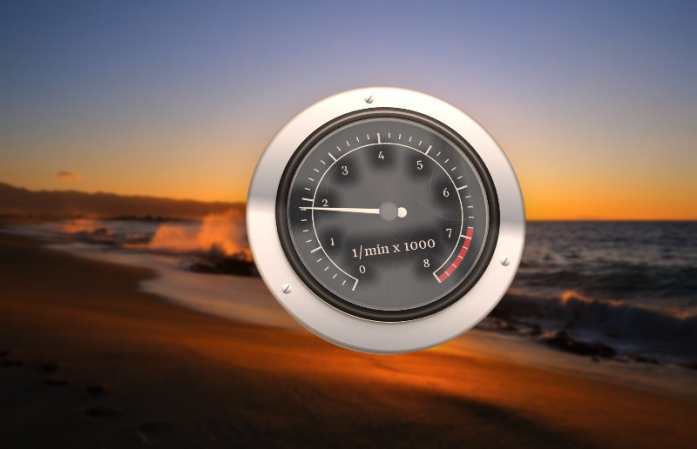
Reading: {"value": 1800, "unit": "rpm"}
